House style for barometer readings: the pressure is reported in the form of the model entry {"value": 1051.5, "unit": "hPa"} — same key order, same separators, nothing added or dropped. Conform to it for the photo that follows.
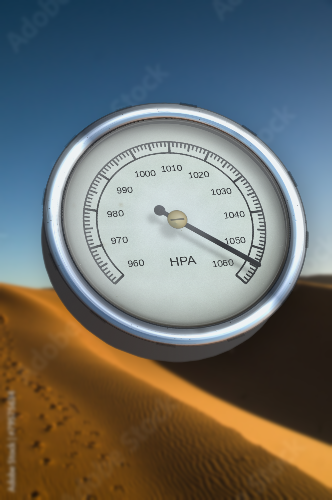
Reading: {"value": 1055, "unit": "hPa"}
